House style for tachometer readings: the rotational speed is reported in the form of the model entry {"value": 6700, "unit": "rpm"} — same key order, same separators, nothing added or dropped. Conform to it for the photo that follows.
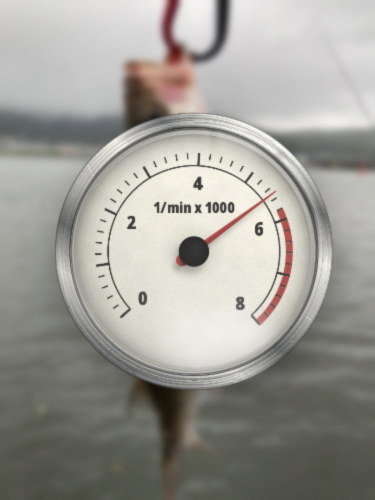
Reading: {"value": 5500, "unit": "rpm"}
